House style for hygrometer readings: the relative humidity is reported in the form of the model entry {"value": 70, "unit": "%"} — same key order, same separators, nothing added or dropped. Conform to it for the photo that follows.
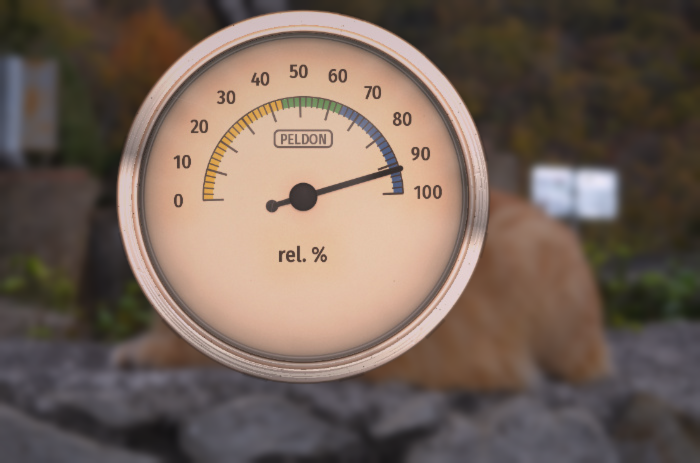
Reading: {"value": 92, "unit": "%"}
